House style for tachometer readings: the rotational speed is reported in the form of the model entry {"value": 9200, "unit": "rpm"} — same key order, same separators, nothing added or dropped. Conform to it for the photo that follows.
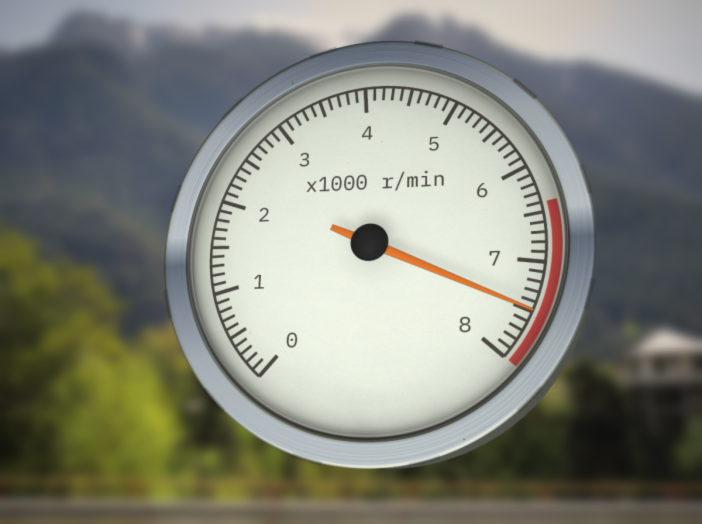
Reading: {"value": 7500, "unit": "rpm"}
